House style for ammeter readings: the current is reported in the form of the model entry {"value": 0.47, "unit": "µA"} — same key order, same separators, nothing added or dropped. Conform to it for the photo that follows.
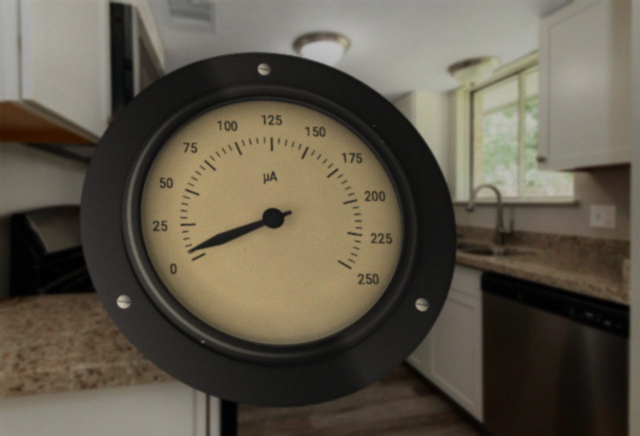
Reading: {"value": 5, "unit": "µA"}
